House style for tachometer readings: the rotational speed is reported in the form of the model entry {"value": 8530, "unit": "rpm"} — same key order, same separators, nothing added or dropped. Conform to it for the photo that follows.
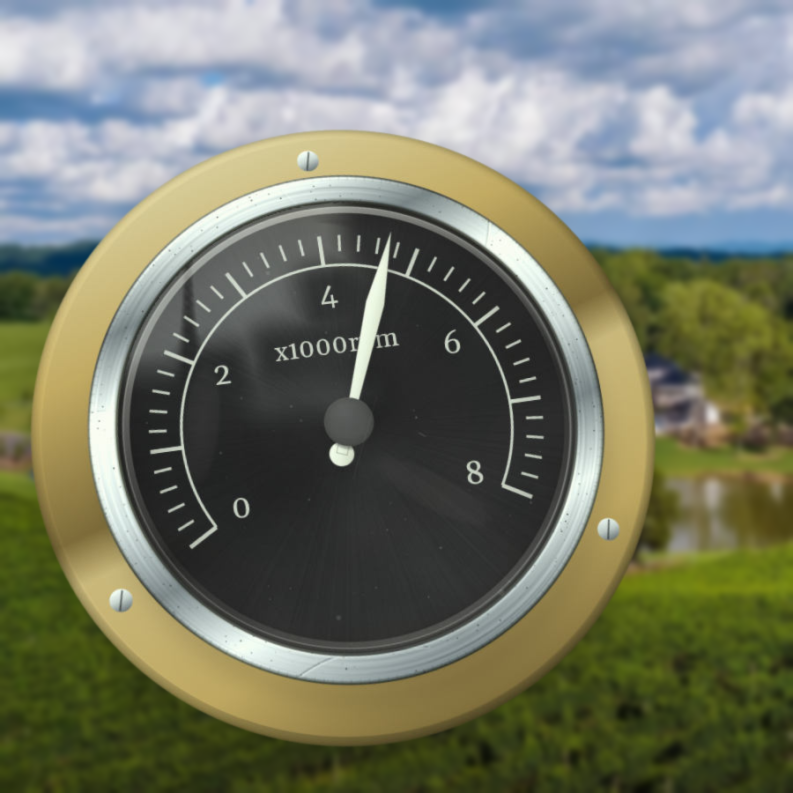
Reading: {"value": 4700, "unit": "rpm"}
